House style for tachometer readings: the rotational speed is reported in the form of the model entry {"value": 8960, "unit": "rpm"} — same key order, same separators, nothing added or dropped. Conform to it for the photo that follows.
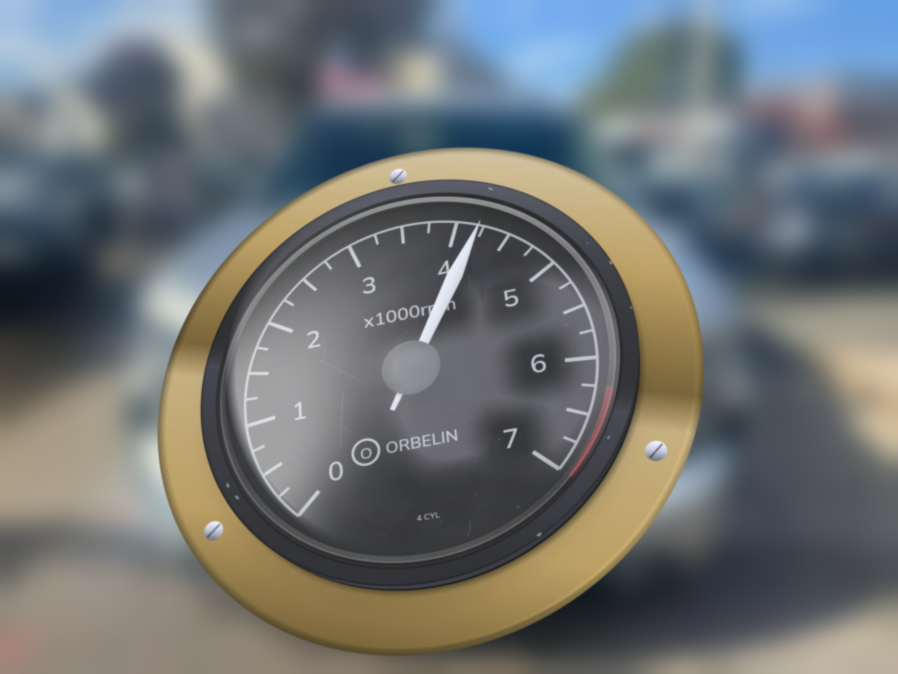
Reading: {"value": 4250, "unit": "rpm"}
